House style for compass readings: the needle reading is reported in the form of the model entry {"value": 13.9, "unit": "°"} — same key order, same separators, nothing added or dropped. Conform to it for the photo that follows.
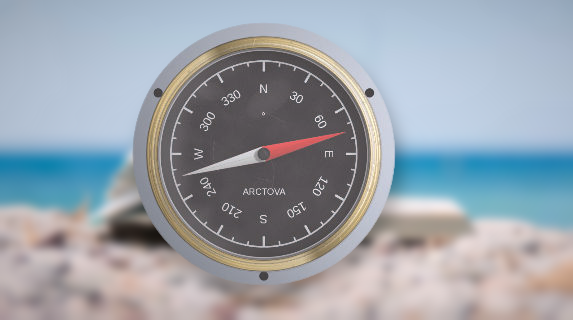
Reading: {"value": 75, "unit": "°"}
